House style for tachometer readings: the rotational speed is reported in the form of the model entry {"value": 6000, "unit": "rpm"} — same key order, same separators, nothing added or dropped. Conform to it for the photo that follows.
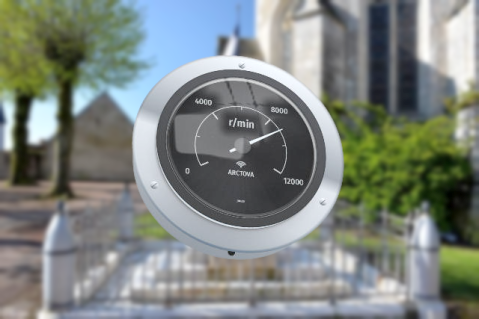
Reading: {"value": 9000, "unit": "rpm"}
